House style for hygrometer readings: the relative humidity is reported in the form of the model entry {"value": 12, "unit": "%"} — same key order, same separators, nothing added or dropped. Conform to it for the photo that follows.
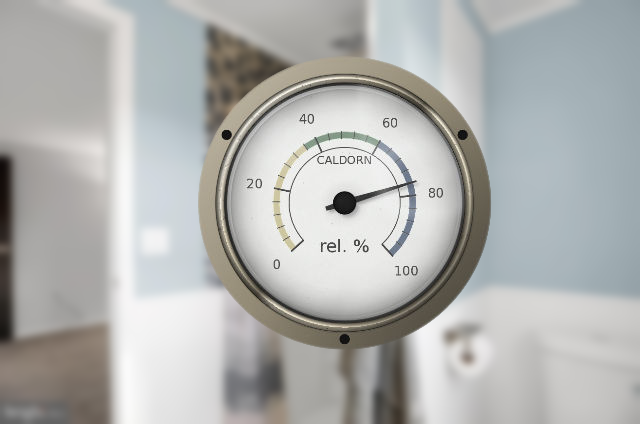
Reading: {"value": 76, "unit": "%"}
